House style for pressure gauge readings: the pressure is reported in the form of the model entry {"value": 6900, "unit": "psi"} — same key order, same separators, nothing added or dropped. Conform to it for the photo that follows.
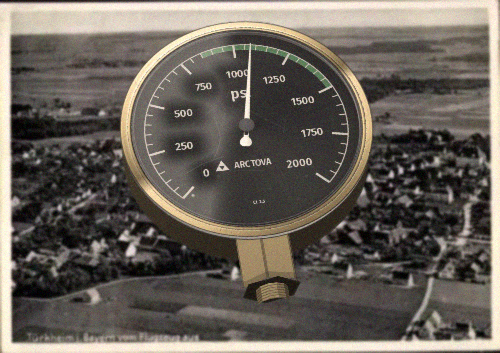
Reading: {"value": 1075, "unit": "psi"}
